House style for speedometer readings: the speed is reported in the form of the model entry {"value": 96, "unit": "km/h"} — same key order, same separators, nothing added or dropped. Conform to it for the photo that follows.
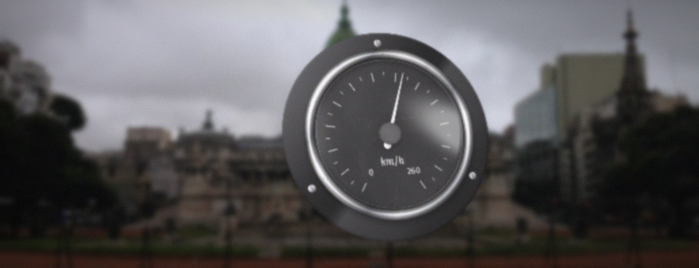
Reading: {"value": 145, "unit": "km/h"}
